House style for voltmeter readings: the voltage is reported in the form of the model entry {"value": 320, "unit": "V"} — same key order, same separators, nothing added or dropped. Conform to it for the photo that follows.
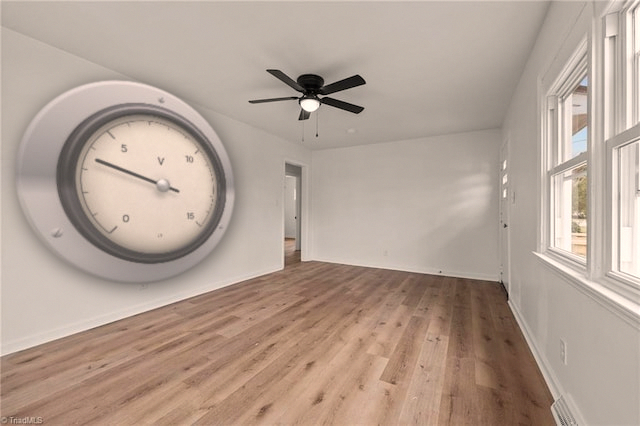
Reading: {"value": 3.5, "unit": "V"}
